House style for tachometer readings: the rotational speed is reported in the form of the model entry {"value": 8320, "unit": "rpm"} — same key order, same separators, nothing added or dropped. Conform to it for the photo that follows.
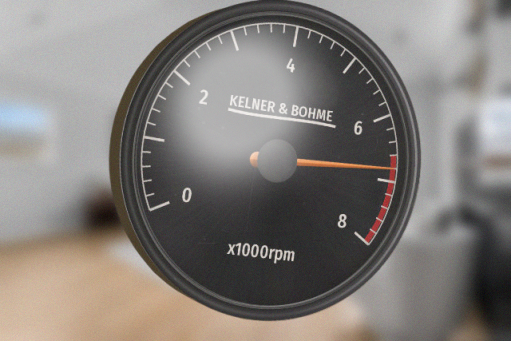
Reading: {"value": 6800, "unit": "rpm"}
